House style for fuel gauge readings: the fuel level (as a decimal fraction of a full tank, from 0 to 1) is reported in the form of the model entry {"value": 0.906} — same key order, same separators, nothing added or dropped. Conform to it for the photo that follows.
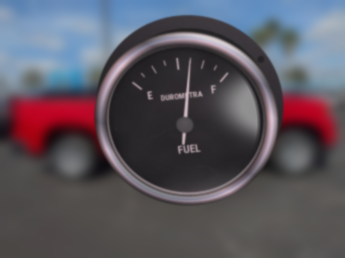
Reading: {"value": 0.625}
